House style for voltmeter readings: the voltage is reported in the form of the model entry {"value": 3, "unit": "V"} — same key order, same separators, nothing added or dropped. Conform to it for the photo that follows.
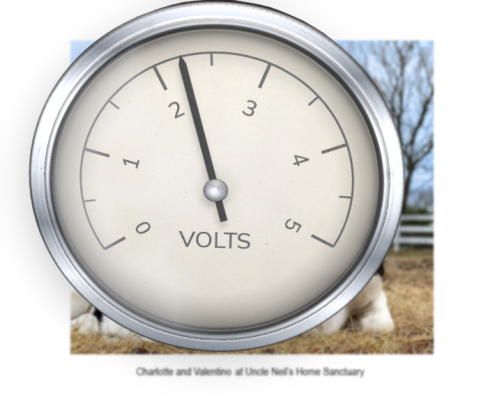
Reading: {"value": 2.25, "unit": "V"}
